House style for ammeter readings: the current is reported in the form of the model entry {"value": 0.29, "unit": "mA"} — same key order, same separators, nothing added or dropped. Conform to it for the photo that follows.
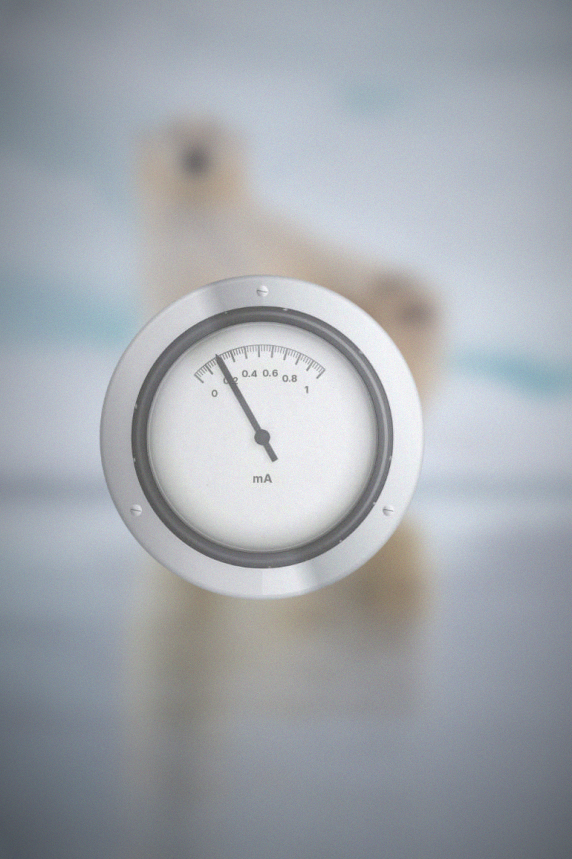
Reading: {"value": 0.2, "unit": "mA"}
